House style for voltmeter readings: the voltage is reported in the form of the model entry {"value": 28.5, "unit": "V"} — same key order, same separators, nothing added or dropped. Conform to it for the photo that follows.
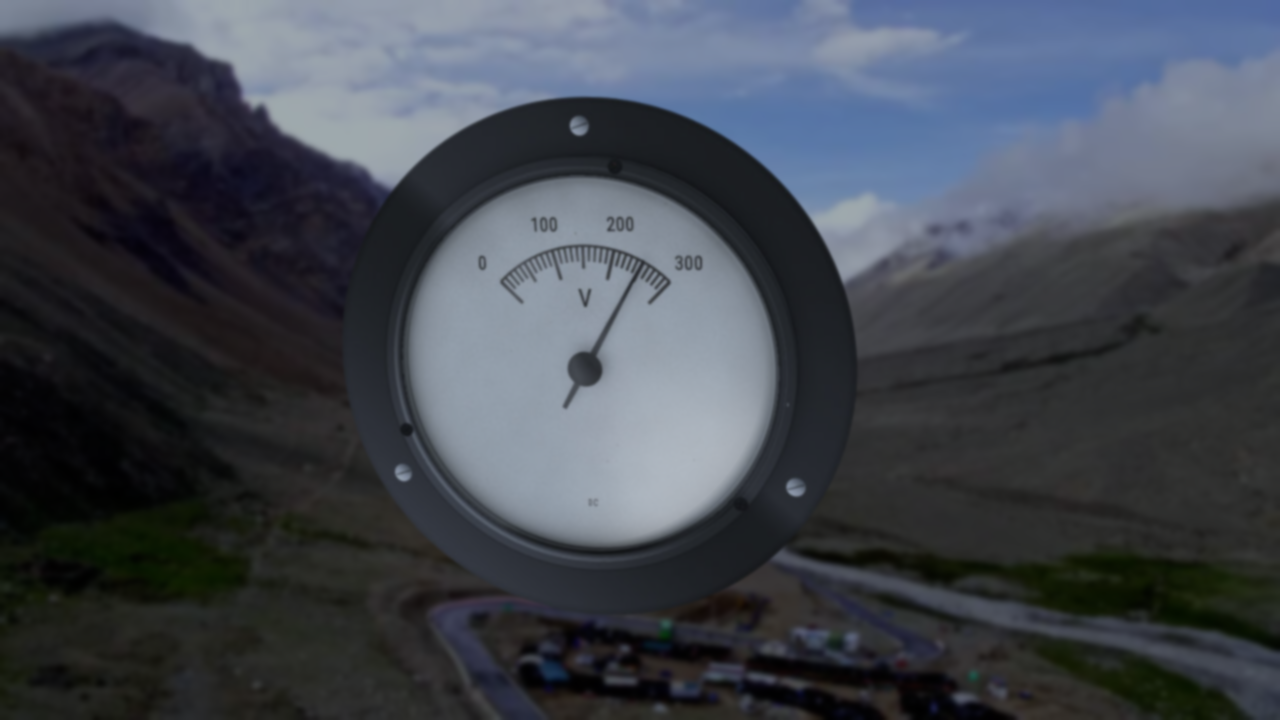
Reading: {"value": 250, "unit": "V"}
